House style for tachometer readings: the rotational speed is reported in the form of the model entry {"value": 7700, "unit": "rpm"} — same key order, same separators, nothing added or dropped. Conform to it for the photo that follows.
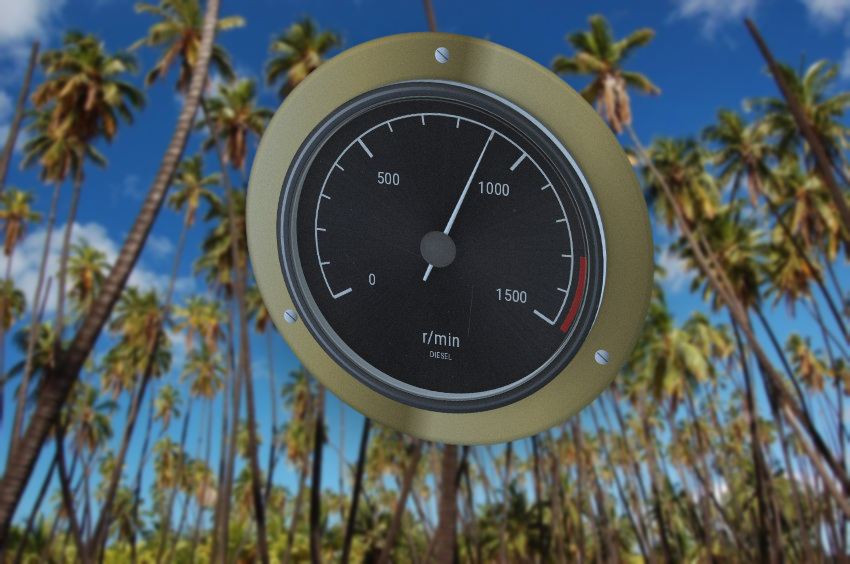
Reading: {"value": 900, "unit": "rpm"}
